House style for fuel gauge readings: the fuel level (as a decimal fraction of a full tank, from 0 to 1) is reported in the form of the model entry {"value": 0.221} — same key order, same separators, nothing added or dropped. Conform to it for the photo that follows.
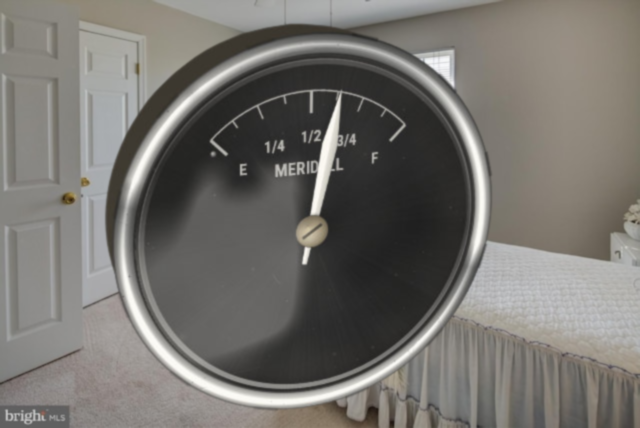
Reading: {"value": 0.625}
